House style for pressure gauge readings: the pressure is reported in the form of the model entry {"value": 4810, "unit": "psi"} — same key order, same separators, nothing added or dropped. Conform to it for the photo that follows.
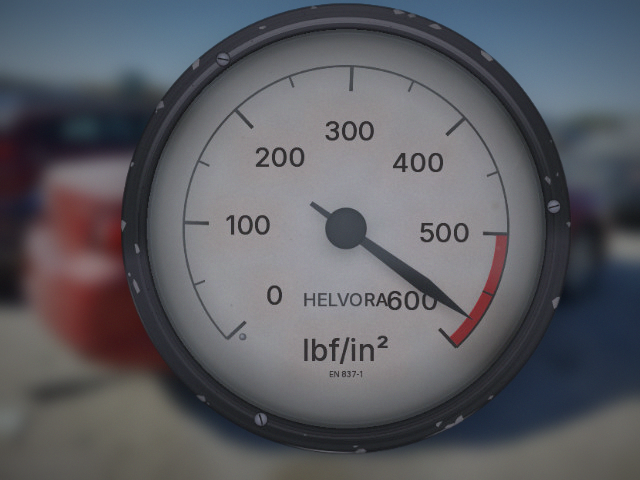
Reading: {"value": 575, "unit": "psi"}
